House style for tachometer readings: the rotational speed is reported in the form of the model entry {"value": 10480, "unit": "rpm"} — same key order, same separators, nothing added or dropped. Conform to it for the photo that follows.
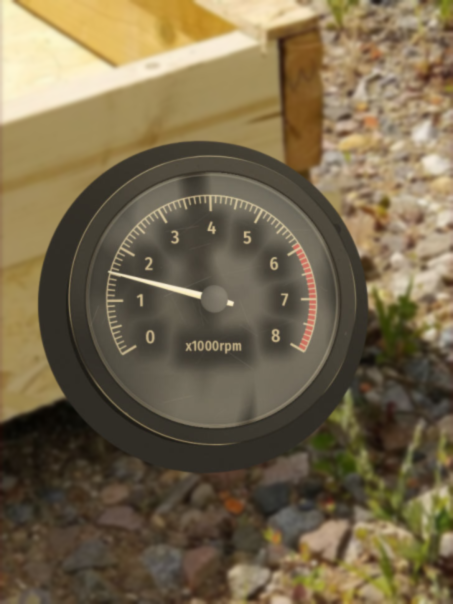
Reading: {"value": 1500, "unit": "rpm"}
